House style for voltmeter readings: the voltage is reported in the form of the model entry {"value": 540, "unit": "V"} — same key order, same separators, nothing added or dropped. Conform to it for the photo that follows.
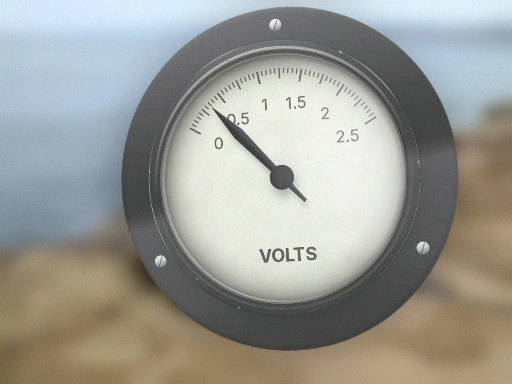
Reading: {"value": 0.35, "unit": "V"}
